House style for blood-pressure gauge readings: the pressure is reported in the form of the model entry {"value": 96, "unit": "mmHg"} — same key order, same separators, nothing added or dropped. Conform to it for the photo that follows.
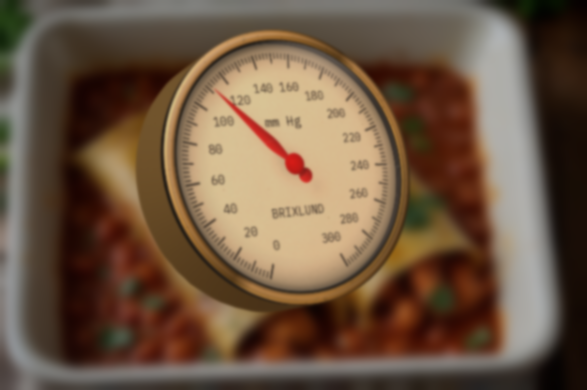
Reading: {"value": 110, "unit": "mmHg"}
